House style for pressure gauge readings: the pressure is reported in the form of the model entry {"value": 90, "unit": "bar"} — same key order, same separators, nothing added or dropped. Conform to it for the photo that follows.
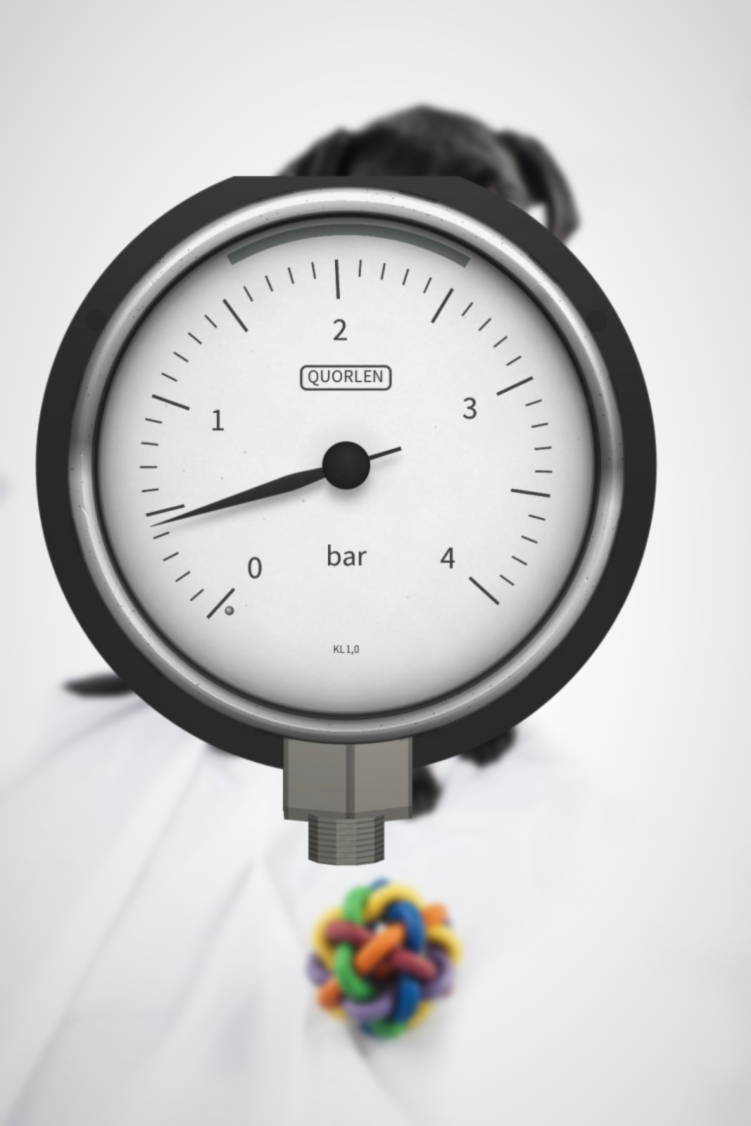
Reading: {"value": 0.45, "unit": "bar"}
